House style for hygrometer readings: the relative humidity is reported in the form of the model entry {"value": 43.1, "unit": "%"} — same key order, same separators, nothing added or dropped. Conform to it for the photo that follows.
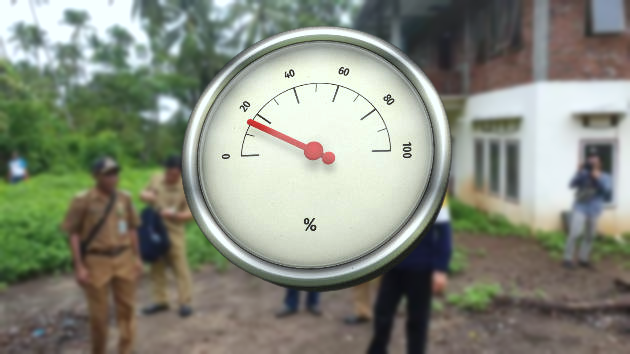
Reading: {"value": 15, "unit": "%"}
